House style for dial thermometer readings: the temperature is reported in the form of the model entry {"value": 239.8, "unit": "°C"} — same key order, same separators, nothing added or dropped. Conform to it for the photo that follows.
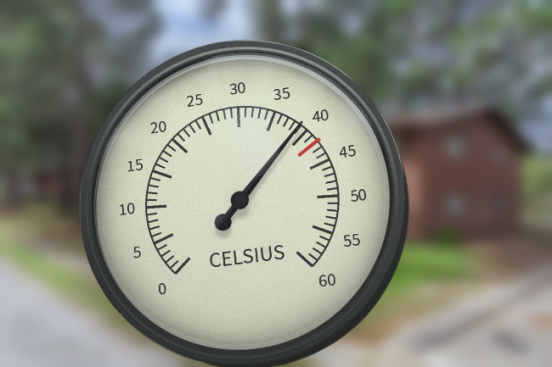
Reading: {"value": 39, "unit": "°C"}
